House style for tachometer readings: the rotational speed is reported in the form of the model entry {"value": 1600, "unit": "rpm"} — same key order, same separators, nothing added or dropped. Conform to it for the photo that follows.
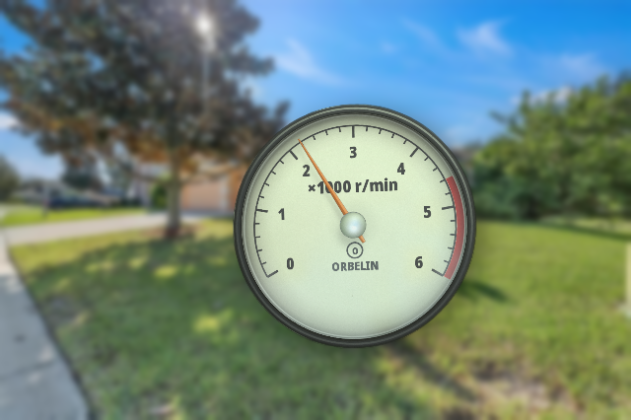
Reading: {"value": 2200, "unit": "rpm"}
